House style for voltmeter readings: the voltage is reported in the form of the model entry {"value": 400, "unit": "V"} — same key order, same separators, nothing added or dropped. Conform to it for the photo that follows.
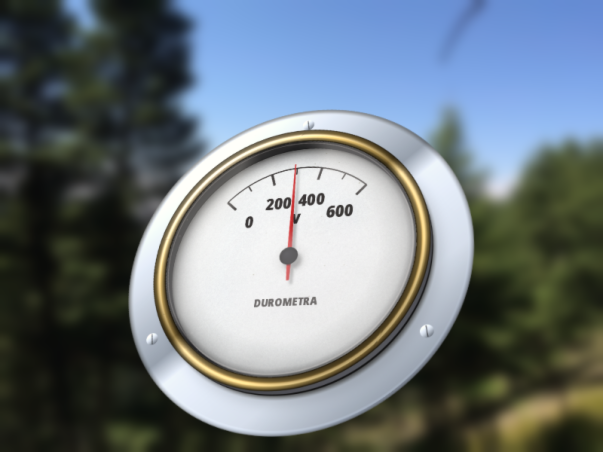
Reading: {"value": 300, "unit": "V"}
